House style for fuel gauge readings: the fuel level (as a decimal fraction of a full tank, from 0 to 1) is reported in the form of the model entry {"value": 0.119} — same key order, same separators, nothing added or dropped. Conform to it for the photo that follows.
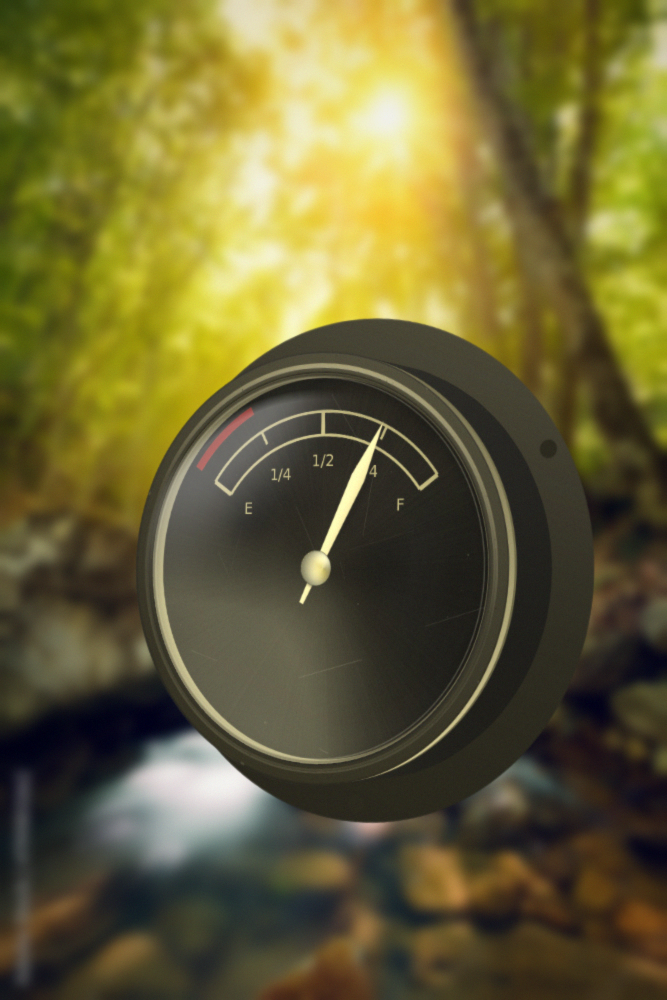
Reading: {"value": 0.75}
